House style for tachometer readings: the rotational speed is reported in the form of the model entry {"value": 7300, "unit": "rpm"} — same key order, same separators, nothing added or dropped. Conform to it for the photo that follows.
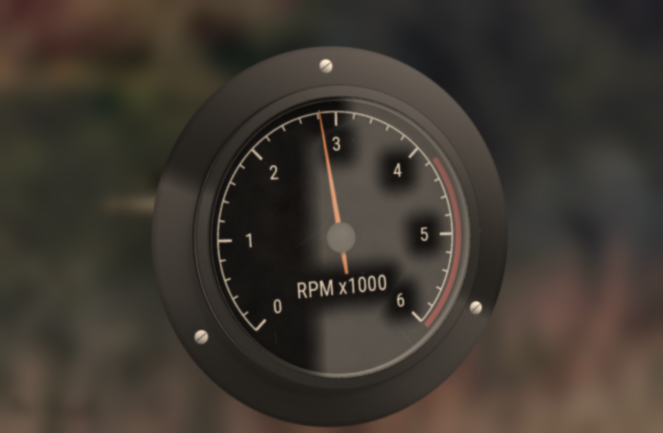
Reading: {"value": 2800, "unit": "rpm"}
